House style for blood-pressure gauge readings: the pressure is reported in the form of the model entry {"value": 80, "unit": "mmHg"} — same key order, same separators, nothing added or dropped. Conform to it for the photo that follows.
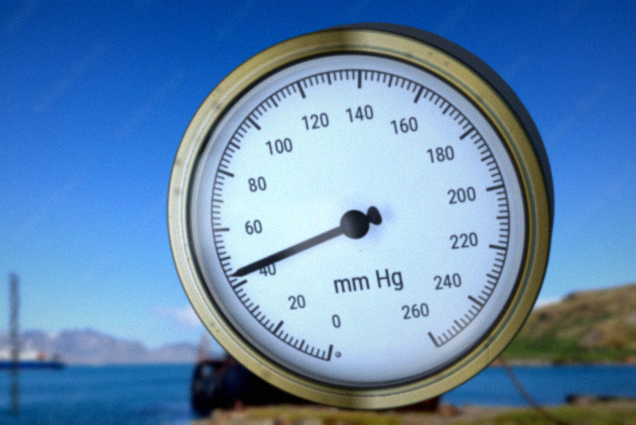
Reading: {"value": 44, "unit": "mmHg"}
